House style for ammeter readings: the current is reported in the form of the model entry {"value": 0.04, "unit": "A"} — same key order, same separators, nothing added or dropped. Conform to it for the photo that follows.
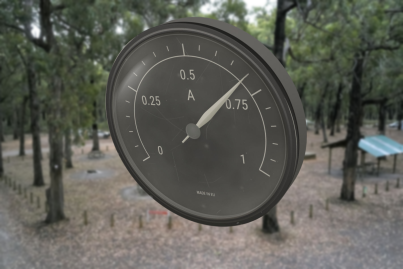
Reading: {"value": 0.7, "unit": "A"}
